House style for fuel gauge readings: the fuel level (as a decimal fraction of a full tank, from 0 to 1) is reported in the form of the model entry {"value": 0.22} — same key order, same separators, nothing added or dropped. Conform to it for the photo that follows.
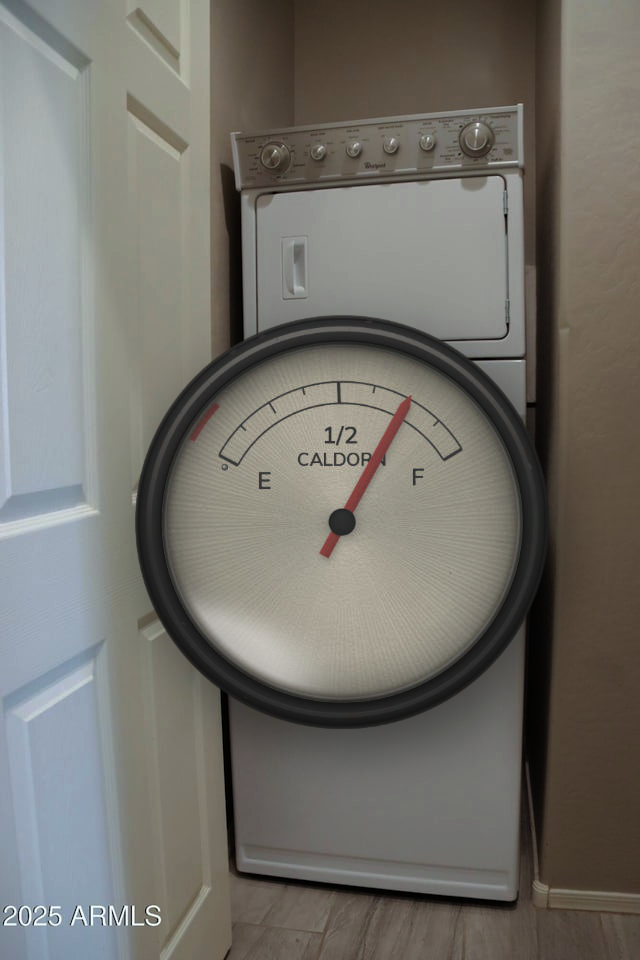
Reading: {"value": 0.75}
